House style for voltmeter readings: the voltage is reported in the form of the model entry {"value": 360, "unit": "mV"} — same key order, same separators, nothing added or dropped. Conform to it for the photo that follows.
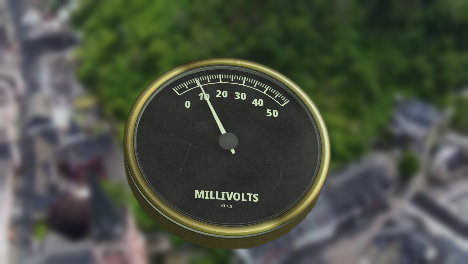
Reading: {"value": 10, "unit": "mV"}
